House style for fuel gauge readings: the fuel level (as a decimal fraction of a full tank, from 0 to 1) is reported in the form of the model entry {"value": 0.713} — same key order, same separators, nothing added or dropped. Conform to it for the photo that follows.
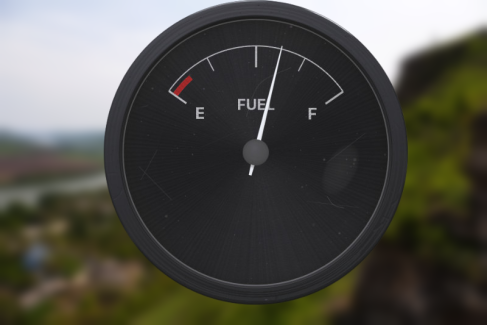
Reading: {"value": 0.625}
